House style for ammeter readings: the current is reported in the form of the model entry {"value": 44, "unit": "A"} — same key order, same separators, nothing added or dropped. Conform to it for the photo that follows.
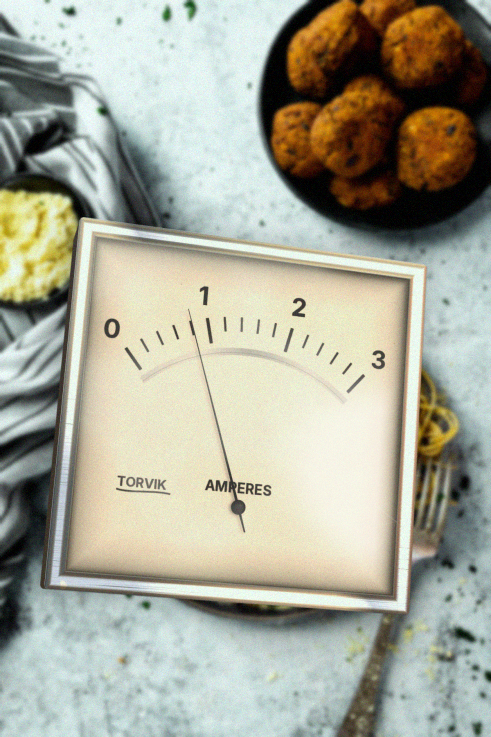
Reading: {"value": 0.8, "unit": "A"}
